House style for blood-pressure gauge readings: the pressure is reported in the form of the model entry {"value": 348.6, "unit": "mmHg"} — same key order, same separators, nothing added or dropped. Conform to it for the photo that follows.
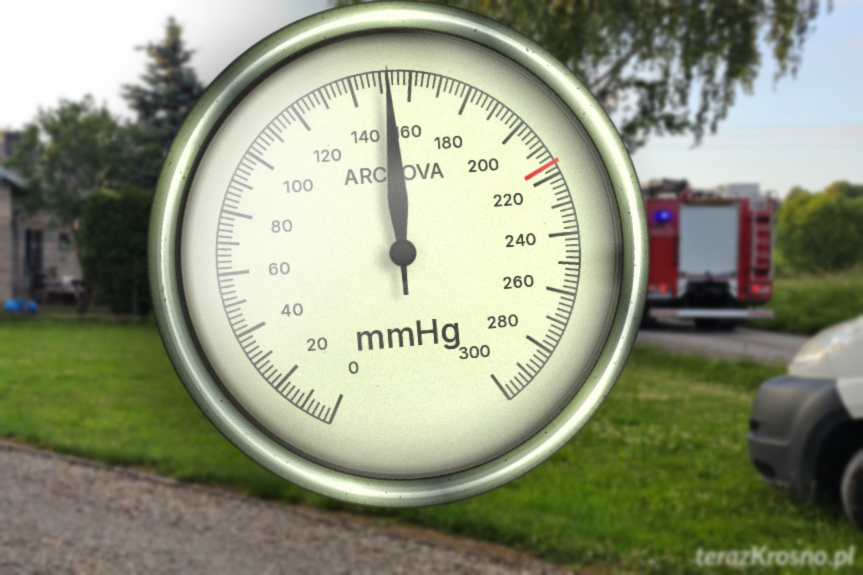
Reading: {"value": 152, "unit": "mmHg"}
